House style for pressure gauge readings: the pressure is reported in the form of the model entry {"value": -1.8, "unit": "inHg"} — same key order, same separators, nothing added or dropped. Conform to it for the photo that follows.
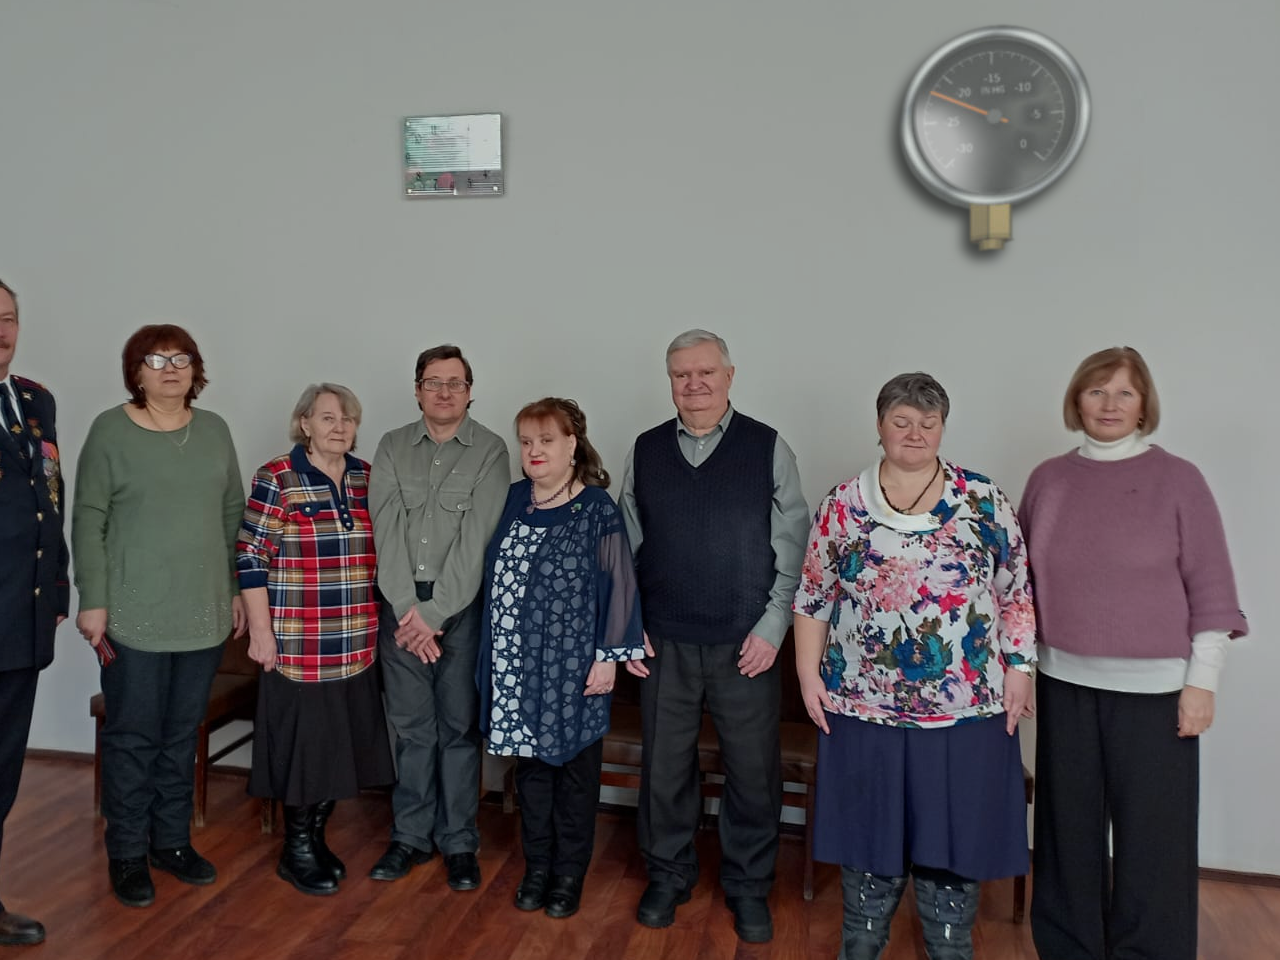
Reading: {"value": -22, "unit": "inHg"}
